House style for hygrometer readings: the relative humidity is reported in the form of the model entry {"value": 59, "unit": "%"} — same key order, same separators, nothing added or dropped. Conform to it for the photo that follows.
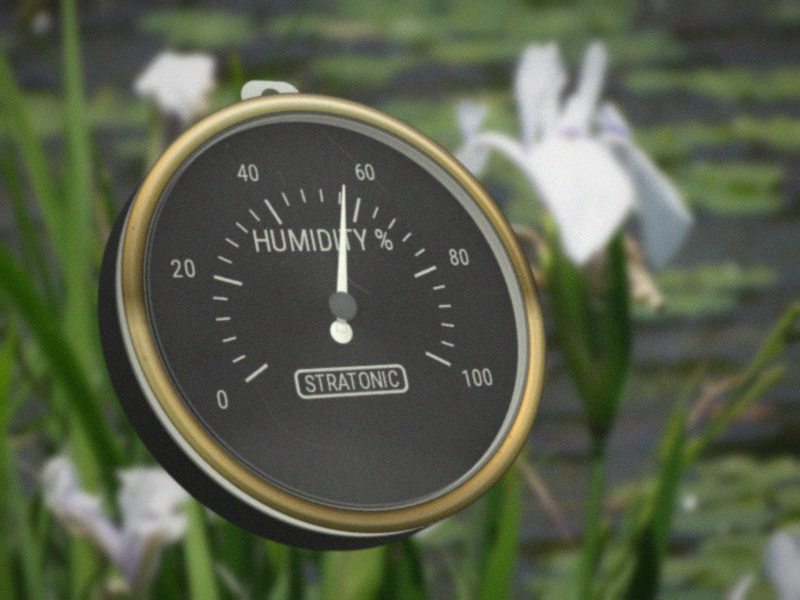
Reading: {"value": 56, "unit": "%"}
